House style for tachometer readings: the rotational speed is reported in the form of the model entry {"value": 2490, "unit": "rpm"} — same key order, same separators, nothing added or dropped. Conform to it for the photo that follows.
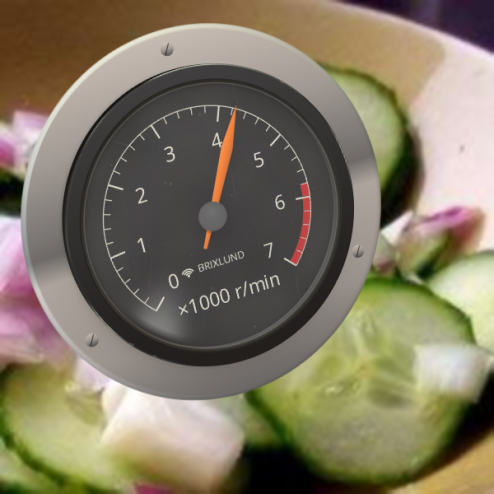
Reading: {"value": 4200, "unit": "rpm"}
